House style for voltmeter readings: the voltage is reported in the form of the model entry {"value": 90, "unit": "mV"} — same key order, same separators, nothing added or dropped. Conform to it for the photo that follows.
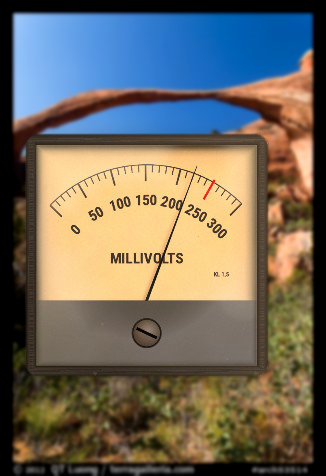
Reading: {"value": 220, "unit": "mV"}
